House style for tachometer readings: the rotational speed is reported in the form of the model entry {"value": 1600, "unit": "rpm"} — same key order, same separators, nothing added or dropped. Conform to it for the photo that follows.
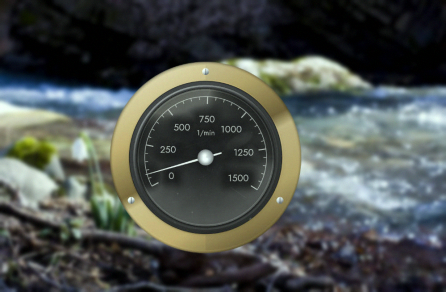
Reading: {"value": 75, "unit": "rpm"}
